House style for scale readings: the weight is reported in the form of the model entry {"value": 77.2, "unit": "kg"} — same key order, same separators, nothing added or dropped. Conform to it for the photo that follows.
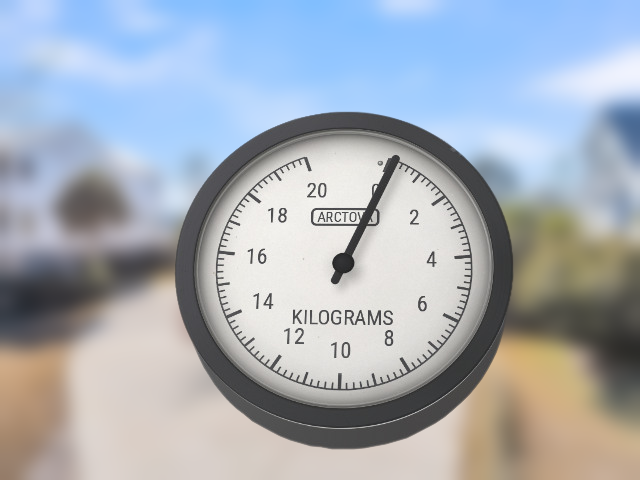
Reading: {"value": 0.2, "unit": "kg"}
